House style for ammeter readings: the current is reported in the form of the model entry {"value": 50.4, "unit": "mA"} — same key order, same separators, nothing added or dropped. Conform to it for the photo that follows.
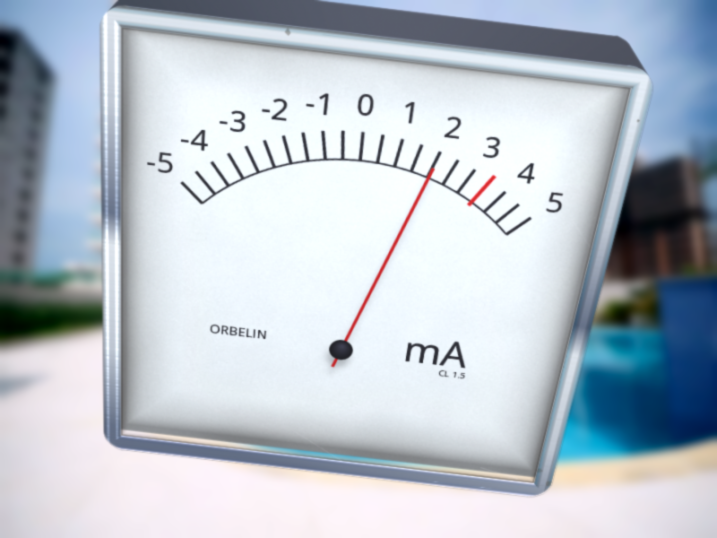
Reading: {"value": 2, "unit": "mA"}
